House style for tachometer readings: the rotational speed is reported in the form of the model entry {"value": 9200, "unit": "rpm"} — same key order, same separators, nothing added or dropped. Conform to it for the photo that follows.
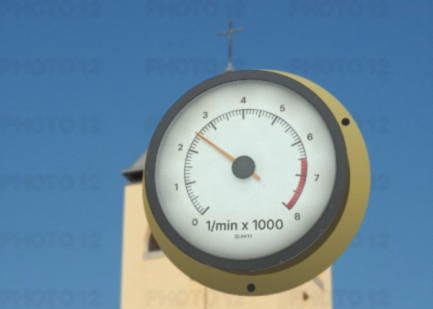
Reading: {"value": 2500, "unit": "rpm"}
